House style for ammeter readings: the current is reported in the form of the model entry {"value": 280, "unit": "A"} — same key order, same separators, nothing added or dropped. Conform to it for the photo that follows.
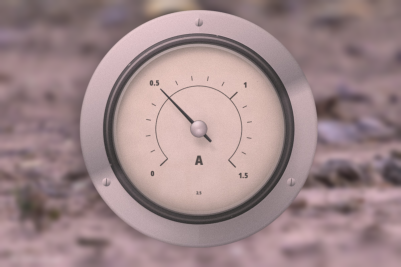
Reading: {"value": 0.5, "unit": "A"}
